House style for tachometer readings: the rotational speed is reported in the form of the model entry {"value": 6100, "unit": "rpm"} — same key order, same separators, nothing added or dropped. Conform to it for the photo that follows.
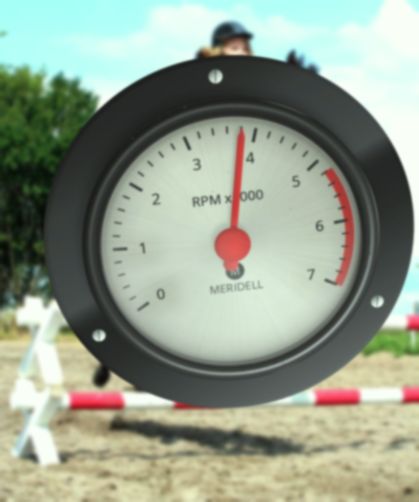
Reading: {"value": 3800, "unit": "rpm"}
